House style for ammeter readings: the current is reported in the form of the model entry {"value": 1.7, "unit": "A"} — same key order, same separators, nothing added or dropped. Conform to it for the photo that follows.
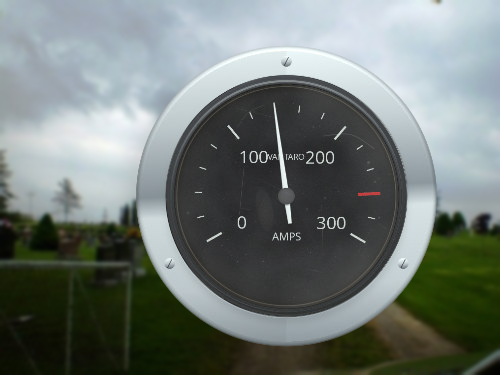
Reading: {"value": 140, "unit": "A"}
